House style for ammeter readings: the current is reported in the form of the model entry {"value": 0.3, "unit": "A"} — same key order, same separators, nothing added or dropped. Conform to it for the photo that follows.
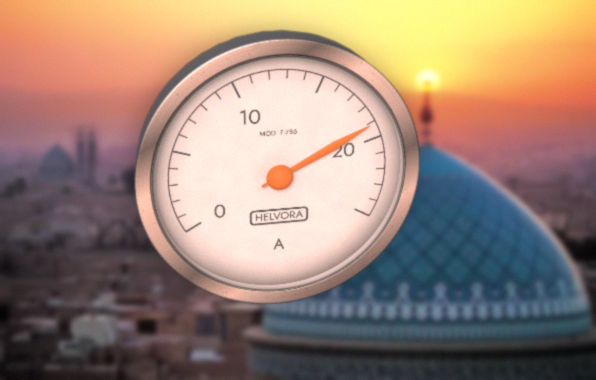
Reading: {"value": 19, "unit": "A"}
